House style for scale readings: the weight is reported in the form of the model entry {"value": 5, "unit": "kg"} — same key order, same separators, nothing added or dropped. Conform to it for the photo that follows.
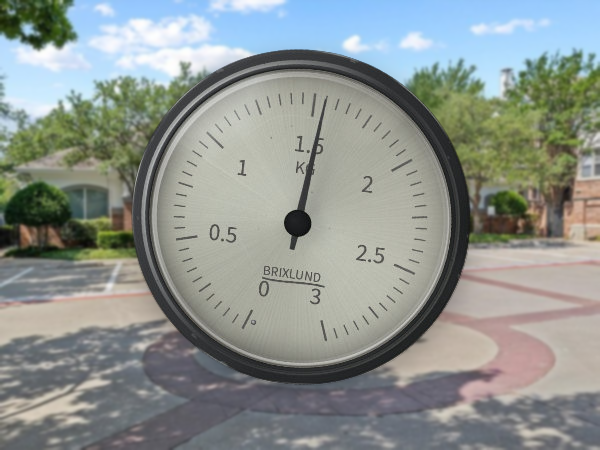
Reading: {"value": 1.55, "unit": "kg"}
